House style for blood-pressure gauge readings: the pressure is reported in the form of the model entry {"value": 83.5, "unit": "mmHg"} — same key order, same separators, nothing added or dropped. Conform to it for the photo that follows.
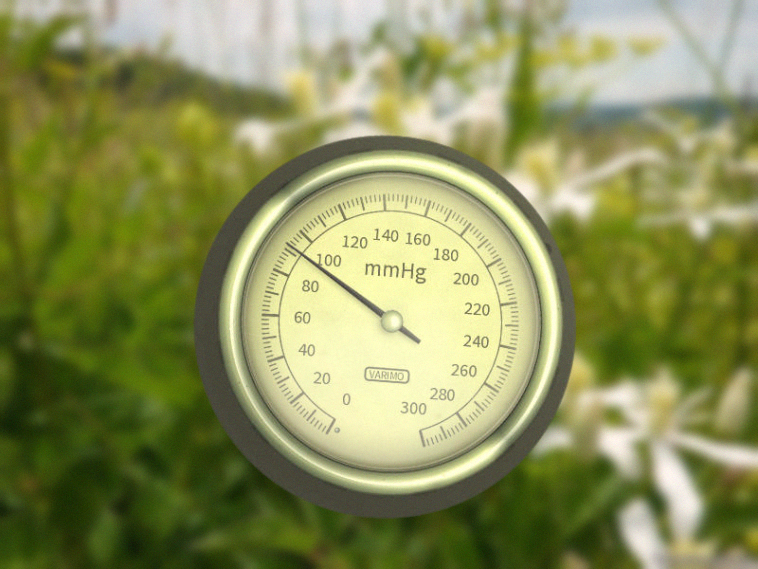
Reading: {"value": 92, "unit": "mmHg"}
